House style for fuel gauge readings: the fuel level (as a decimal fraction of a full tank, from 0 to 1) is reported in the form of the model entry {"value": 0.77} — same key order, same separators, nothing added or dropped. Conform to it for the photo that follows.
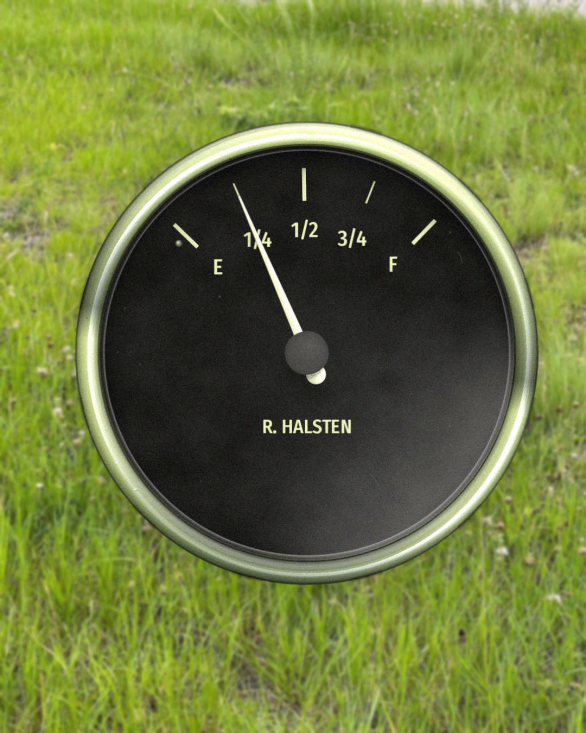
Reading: {"value": 0.25}
